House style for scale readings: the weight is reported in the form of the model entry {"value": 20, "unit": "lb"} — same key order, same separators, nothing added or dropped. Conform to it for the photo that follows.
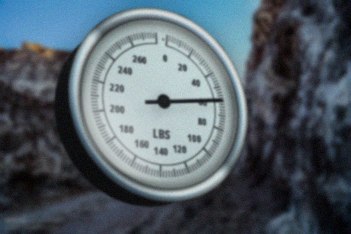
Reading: {"value": 60, "unit": "lb"}
